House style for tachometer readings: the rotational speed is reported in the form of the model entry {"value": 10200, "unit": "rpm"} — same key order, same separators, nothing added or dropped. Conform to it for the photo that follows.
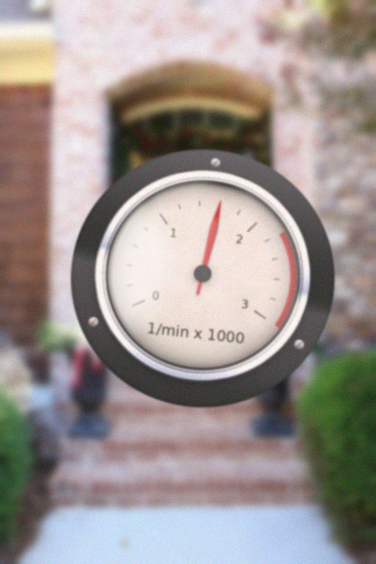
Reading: {"value": 1600, "unit": "rpm"}
